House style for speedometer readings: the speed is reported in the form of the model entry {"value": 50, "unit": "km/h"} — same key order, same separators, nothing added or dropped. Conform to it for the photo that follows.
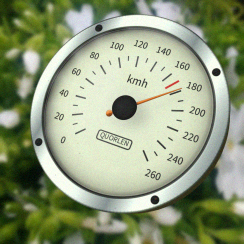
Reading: {"value": 180, "unit": "km/h"}
